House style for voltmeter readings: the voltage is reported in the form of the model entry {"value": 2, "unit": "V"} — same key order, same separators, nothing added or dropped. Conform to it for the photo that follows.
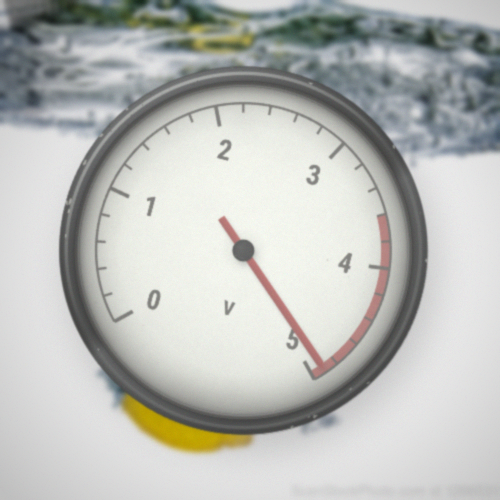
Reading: {"value": 4.9, "unit": "V"}
